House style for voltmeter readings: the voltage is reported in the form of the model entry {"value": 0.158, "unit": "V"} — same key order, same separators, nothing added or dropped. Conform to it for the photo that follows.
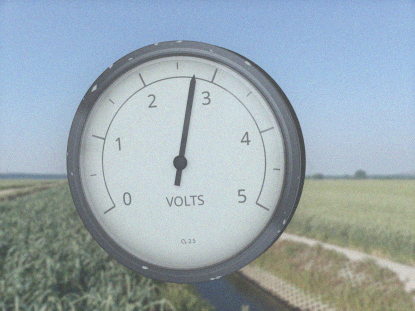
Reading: {"value": 2.75, "unit": "V"}
